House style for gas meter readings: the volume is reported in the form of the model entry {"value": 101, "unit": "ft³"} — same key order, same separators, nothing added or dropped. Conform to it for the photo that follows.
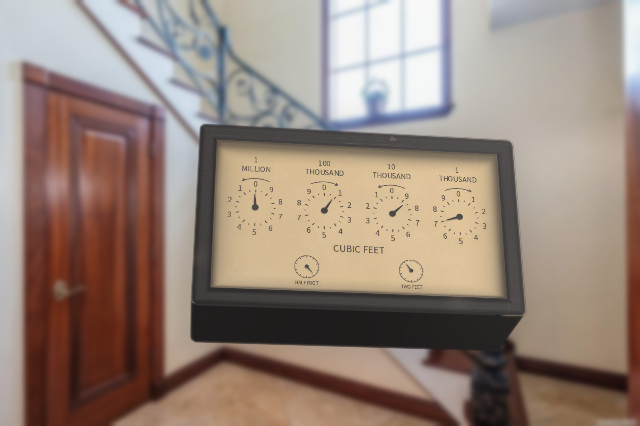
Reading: {"value": 8700, "unit": "ft³"}
